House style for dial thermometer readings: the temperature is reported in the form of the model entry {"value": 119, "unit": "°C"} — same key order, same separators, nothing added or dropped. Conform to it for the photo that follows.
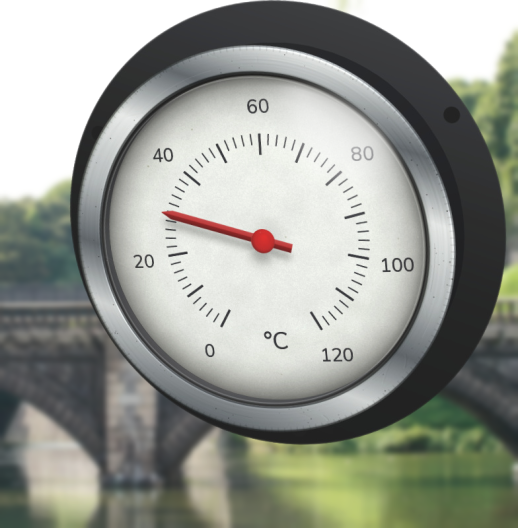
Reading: {"value": 30, "unit": "°C"}
